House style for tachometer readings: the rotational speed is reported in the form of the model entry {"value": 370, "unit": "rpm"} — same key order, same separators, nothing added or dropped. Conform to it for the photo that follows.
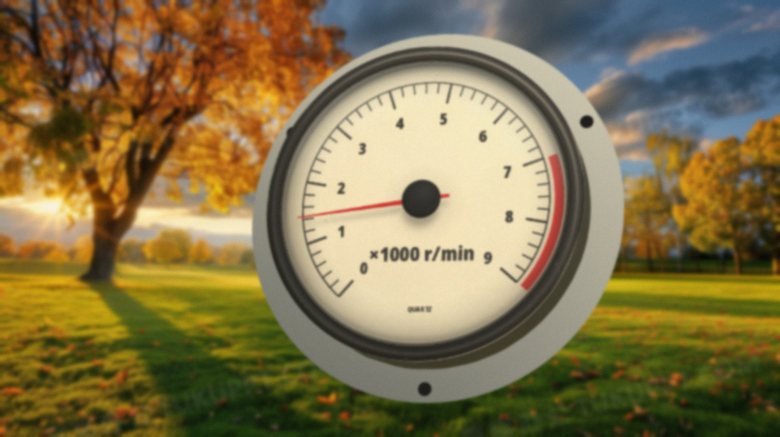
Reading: {"value": 1400, "unit": "rpm"}
